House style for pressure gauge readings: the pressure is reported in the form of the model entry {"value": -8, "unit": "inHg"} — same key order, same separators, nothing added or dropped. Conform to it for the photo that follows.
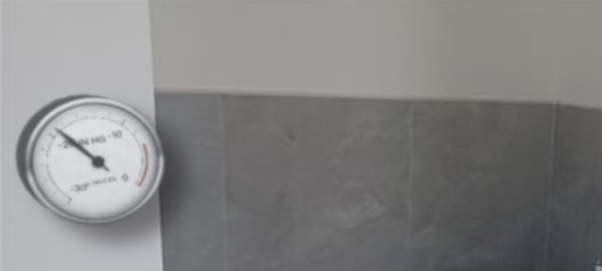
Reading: {"value": -19, "unit": "inHg"}
